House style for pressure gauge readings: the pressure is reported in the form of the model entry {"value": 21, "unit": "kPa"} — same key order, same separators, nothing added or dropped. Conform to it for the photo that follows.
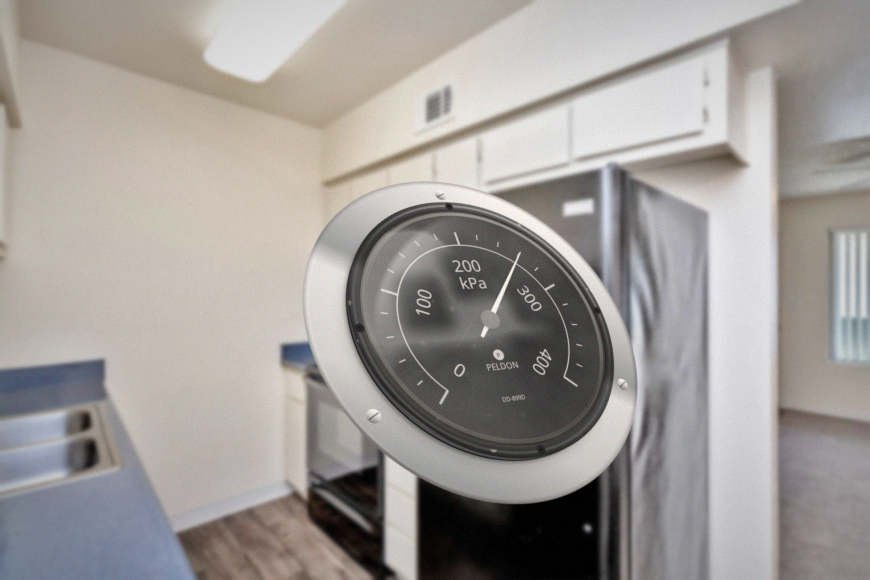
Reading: {"value": 260, "unit": "kPa"}
